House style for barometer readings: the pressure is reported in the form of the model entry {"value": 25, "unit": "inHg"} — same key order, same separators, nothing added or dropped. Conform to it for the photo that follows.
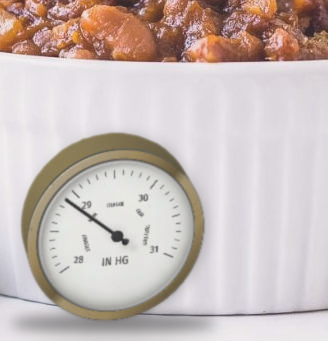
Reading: {"value": 28.9, "unit": "inHg"}
